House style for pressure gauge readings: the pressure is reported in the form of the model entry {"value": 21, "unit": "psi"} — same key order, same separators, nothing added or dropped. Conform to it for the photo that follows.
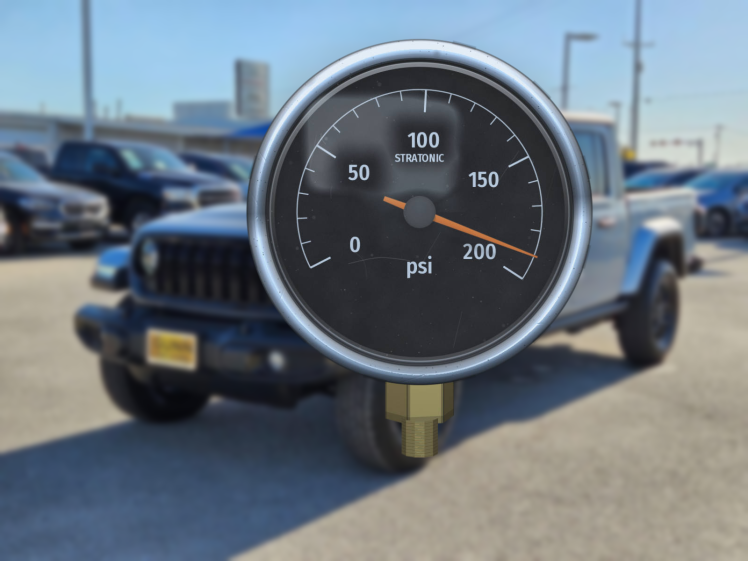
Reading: {"value": 190, "unit": "psi"}
